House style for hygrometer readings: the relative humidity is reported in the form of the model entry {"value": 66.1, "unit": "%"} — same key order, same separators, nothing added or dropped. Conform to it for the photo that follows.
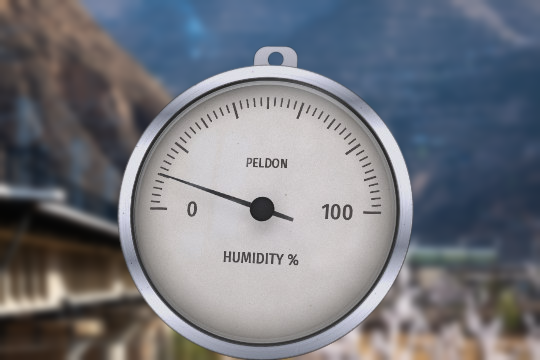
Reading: {"value": 10, "unit": "%"}
